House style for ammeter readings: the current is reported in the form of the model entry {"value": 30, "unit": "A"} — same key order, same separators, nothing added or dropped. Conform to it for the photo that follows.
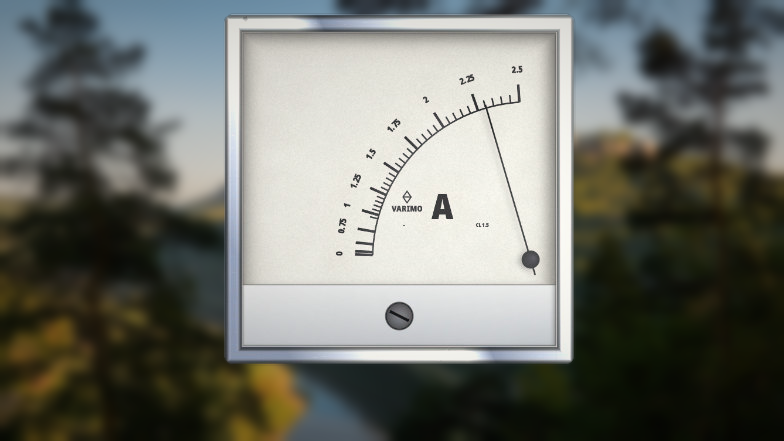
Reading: {"value": 2.3, "unit": "A"}
